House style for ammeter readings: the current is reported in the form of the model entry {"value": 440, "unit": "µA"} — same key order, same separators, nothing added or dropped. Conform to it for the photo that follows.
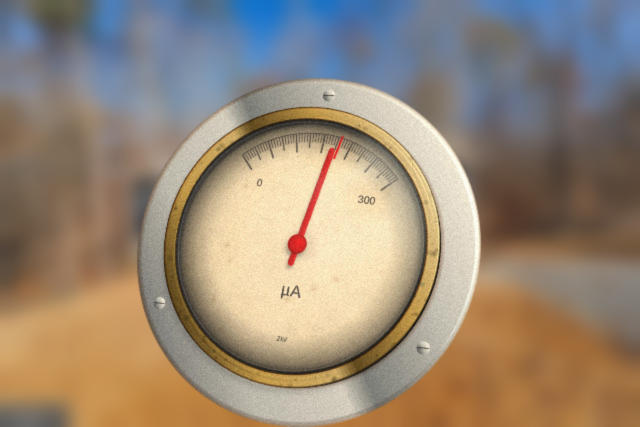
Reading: {"value": 175, "unit": "µA"}
